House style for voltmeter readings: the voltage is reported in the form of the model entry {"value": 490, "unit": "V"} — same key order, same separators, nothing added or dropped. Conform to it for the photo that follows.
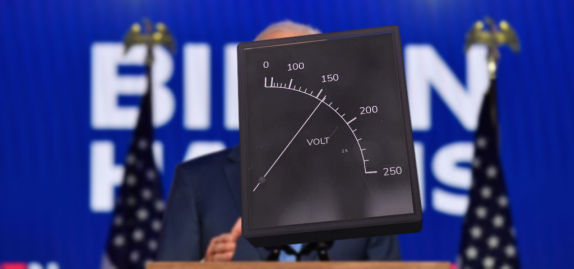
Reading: {"value": 160, "unit": "V"}
